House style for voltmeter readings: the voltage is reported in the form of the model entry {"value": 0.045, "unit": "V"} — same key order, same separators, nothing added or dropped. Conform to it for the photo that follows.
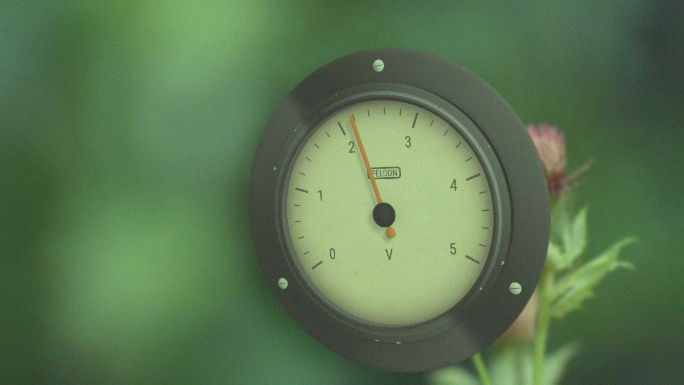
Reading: {"value": 2.2, "unit": "V"}
